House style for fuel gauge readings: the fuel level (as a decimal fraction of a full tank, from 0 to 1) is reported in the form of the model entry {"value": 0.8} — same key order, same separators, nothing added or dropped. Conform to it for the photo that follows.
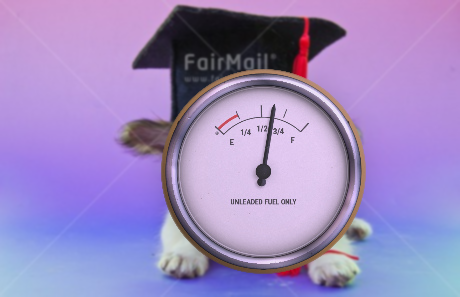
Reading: {"value": 0.625}
